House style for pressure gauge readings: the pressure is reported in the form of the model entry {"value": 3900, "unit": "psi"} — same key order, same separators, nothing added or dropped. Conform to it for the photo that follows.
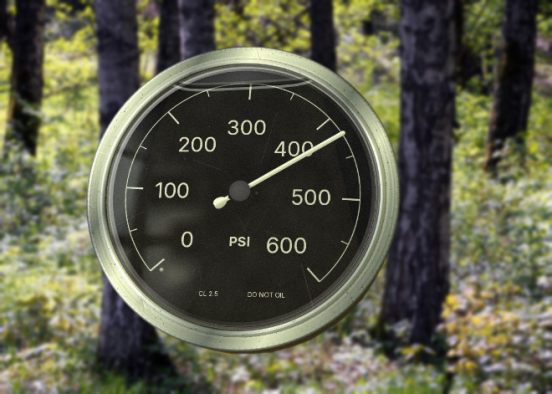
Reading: {"value": 425, "unit": "psi"}
